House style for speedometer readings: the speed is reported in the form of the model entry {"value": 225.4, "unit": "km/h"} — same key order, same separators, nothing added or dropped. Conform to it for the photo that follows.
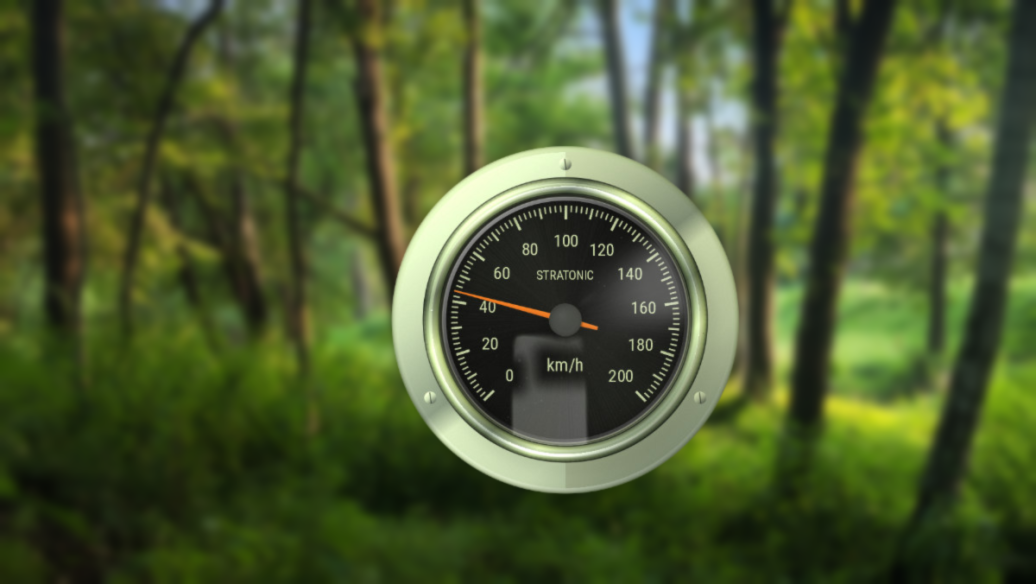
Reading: {"value": 44, "unit": "km/h"}
